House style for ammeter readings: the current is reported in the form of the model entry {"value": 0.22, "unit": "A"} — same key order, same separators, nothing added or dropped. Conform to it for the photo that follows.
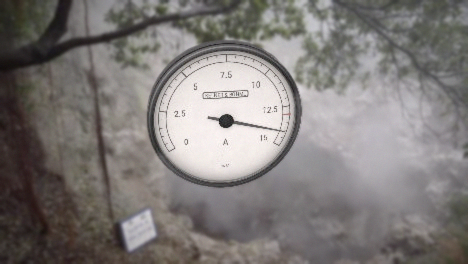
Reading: {"value": 14, "unit": "A"}
